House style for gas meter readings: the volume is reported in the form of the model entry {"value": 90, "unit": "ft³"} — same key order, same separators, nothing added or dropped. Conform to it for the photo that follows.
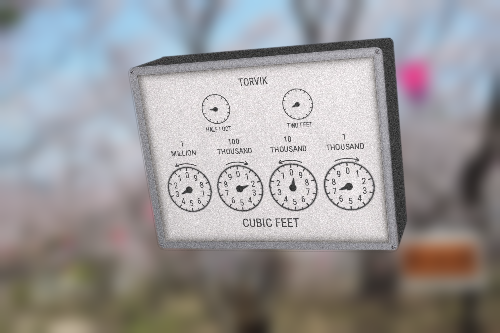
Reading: {"value": 319700, "unit": "ft³"}
